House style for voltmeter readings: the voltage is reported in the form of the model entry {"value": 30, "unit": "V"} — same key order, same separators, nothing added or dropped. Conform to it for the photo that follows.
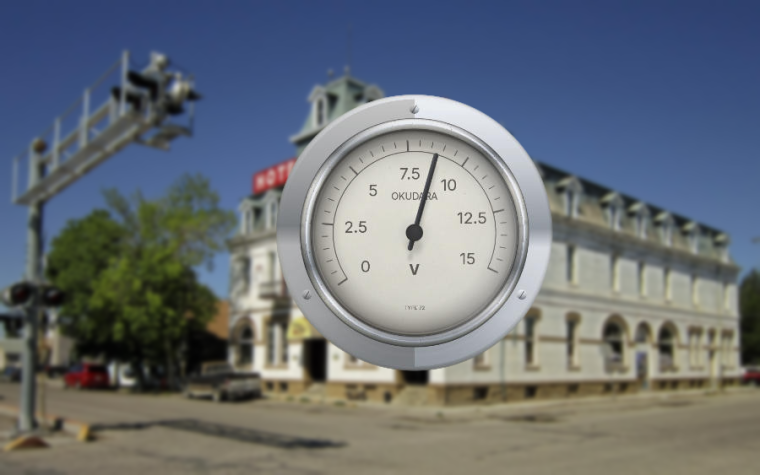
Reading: {"value": 8.75, "unit": "V"}
